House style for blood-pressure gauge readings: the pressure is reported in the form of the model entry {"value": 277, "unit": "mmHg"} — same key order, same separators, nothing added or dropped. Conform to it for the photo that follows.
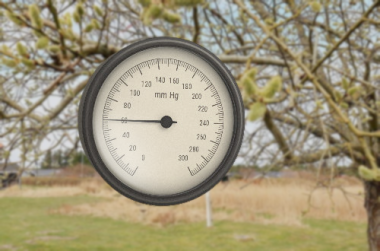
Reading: {"value": 60, "unit": "mmHg"}
